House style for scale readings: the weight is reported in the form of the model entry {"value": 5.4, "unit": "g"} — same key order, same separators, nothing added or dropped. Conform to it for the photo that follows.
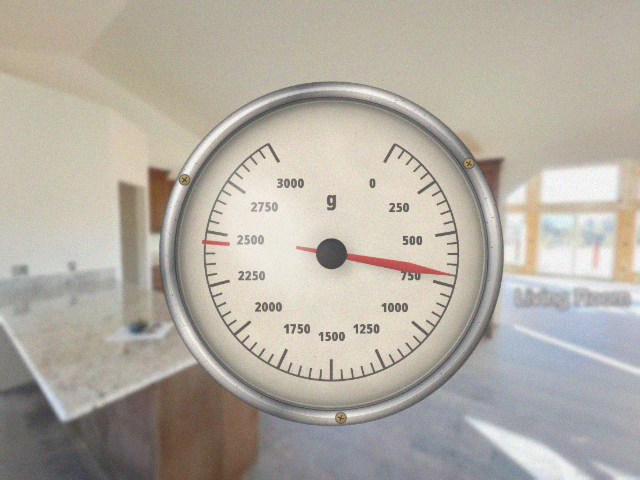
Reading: {"value": 700, "unit": "g"}
